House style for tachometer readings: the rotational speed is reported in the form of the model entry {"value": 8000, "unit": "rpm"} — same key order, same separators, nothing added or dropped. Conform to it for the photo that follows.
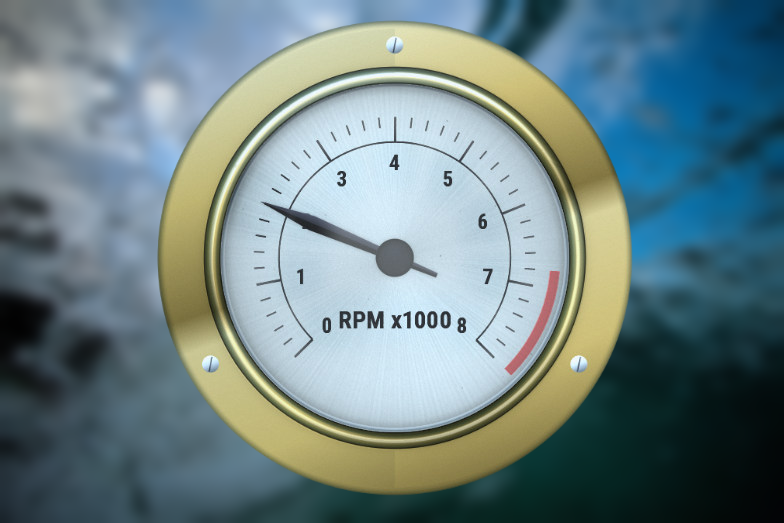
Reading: {"value": 2000, "unit": "rpm"}
